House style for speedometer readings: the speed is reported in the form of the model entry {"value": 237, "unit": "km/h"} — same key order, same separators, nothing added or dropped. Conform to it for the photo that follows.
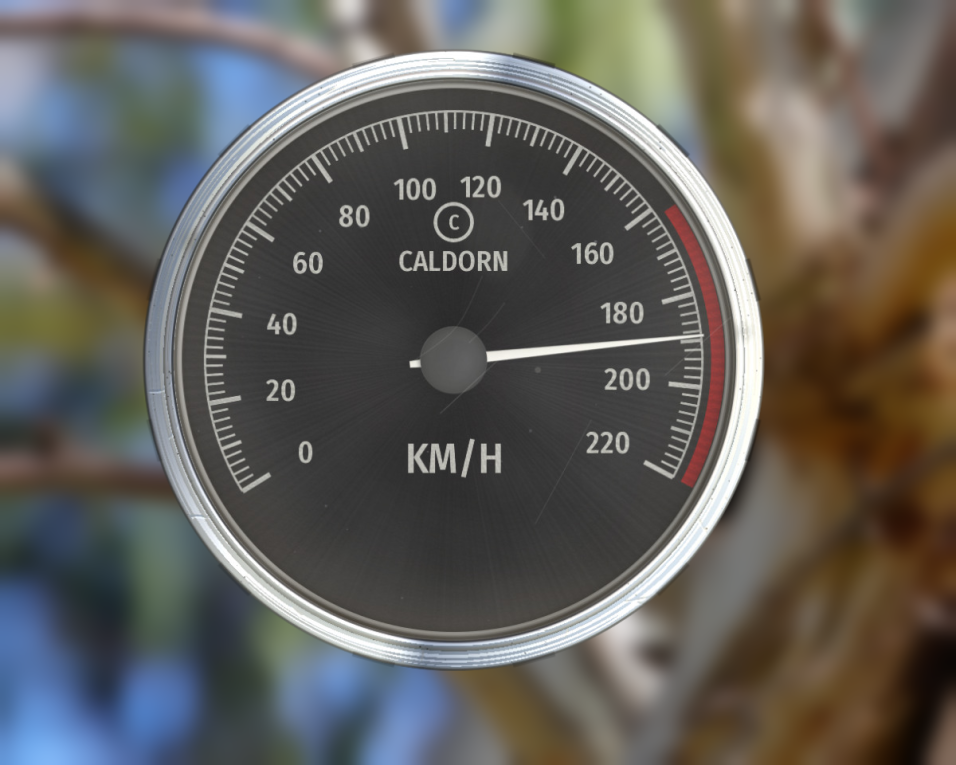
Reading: {"value": 189, "unit": "km/h"}
